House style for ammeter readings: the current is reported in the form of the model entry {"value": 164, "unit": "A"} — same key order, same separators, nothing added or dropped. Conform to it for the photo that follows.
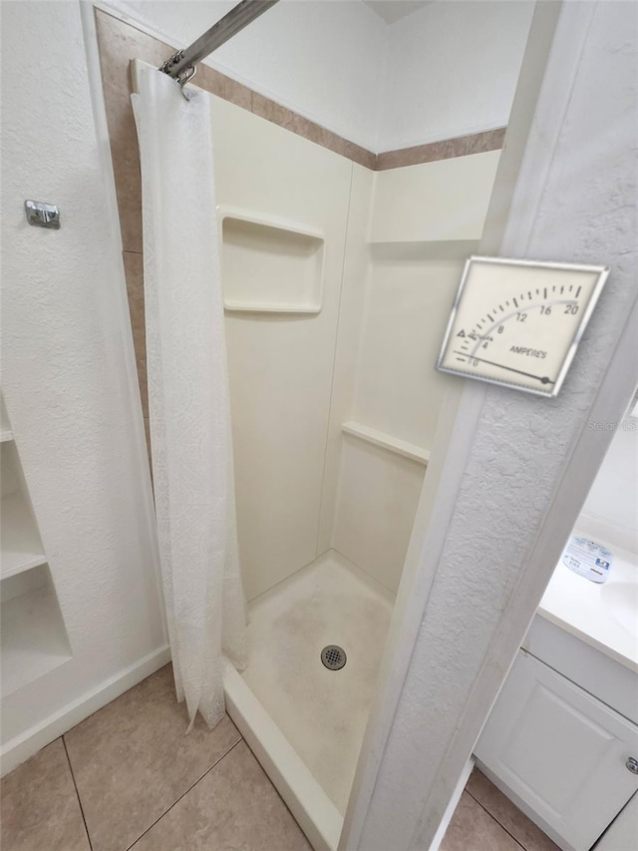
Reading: {"value": 1, "unit": "A"}
